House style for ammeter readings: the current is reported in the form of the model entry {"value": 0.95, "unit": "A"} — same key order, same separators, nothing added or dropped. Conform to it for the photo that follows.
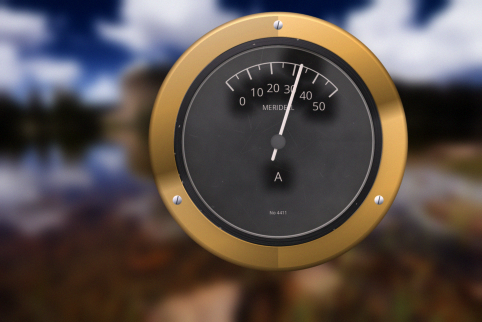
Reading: {"value": 32.5, "unit": "A"}
